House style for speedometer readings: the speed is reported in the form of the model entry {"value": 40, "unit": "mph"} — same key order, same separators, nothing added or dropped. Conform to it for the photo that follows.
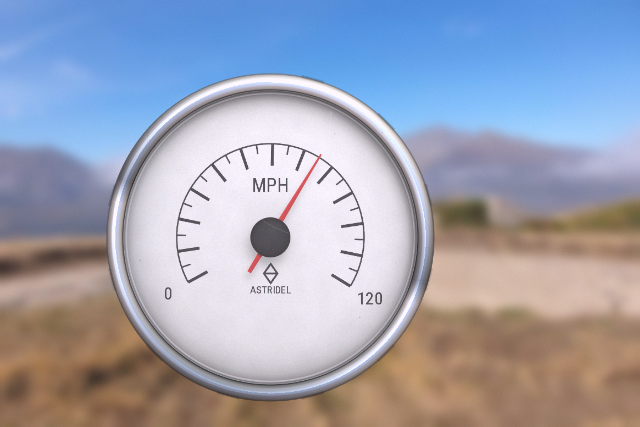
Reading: {"value": 75, "unit": "mph"}
